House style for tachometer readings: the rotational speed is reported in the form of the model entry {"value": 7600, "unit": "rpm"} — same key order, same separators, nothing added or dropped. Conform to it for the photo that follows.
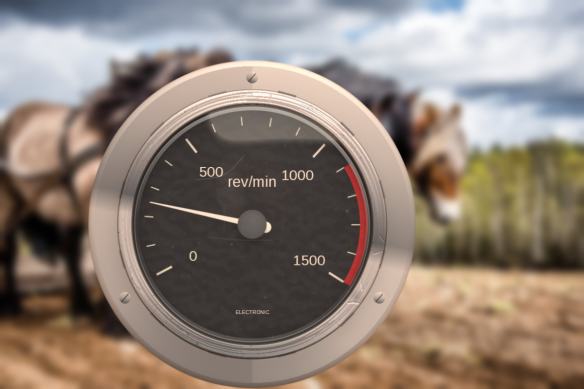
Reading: {"value": 250, "unit": "rpm"}
